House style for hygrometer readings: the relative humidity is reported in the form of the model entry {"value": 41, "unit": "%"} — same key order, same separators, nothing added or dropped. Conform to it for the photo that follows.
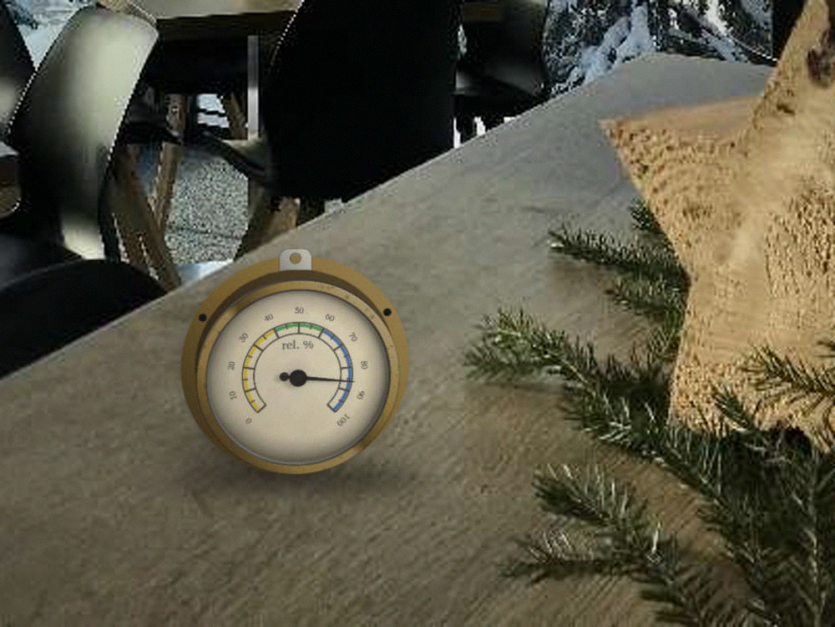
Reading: {"value": 85, "unit": "%"}
